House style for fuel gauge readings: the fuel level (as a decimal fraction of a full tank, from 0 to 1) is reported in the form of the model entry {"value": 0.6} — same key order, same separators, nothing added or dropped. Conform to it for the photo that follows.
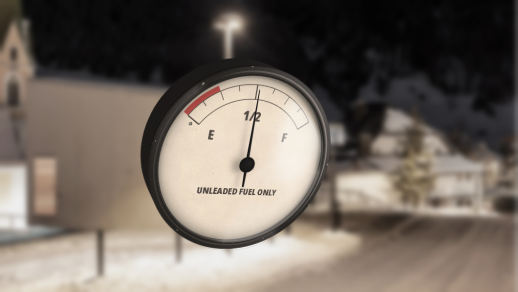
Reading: {"value": 0.5}
